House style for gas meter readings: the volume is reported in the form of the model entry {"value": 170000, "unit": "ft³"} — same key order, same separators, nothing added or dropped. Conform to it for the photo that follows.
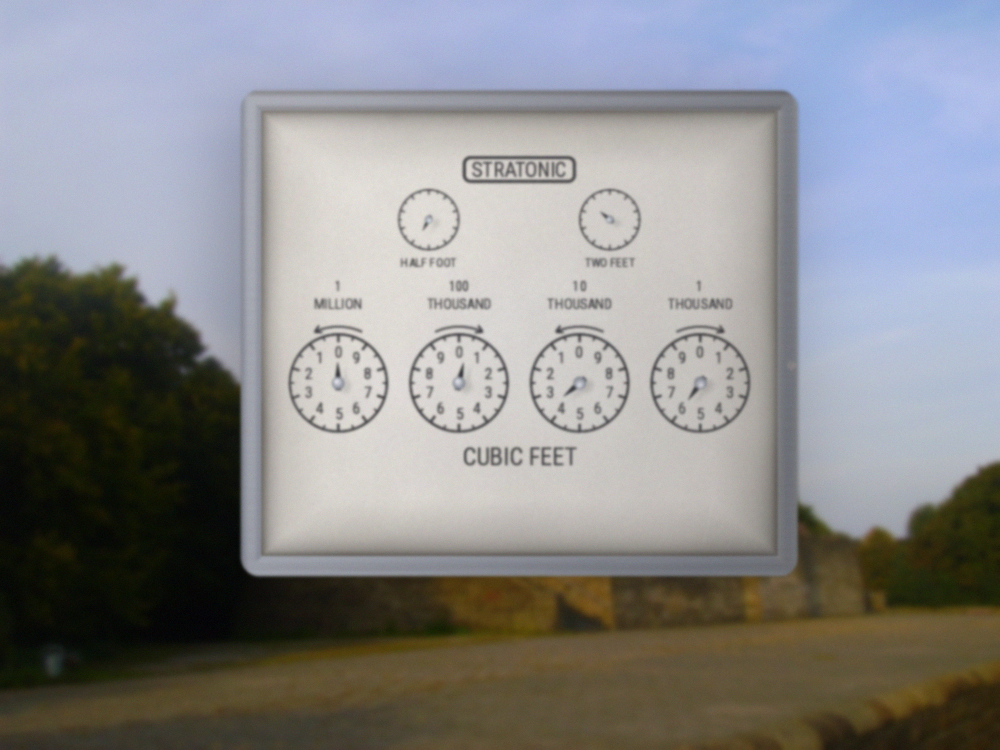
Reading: {"value": 3600, "unit": "ft³"}
